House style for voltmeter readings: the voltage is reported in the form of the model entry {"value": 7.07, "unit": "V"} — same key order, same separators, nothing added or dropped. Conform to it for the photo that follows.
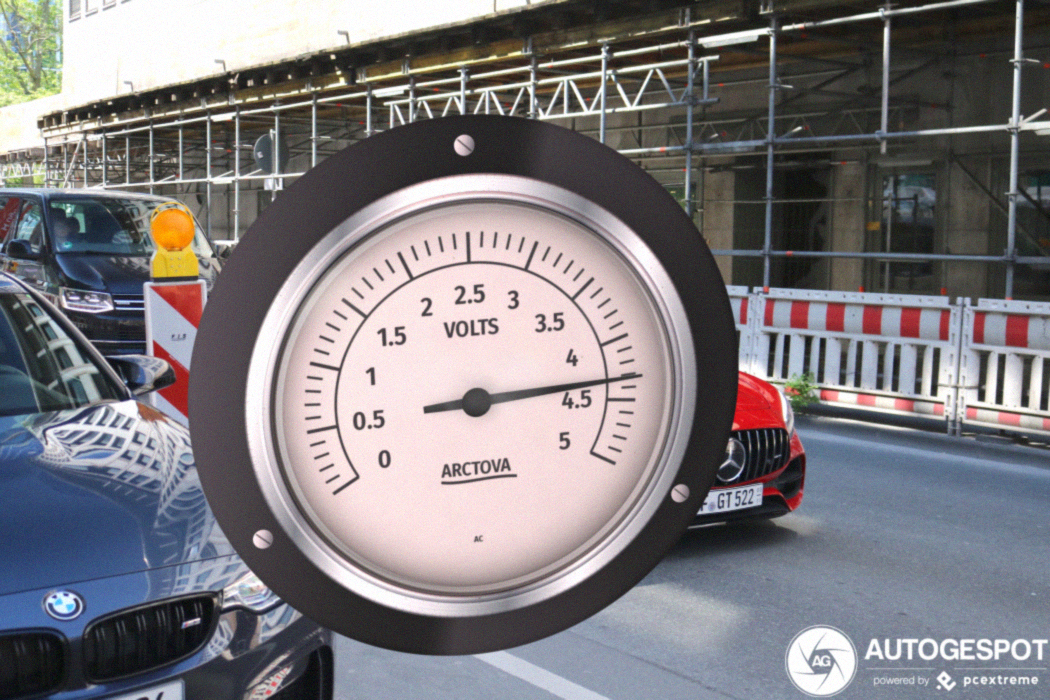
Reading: {"value": 4.3, "unit": "V"}
